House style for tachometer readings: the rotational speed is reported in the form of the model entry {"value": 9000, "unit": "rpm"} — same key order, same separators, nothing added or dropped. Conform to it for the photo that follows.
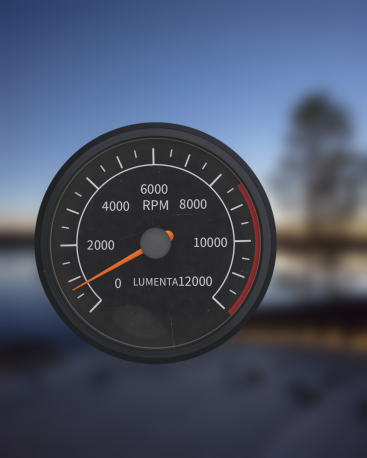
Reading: {"value": 750, "unit": "rpm"}
